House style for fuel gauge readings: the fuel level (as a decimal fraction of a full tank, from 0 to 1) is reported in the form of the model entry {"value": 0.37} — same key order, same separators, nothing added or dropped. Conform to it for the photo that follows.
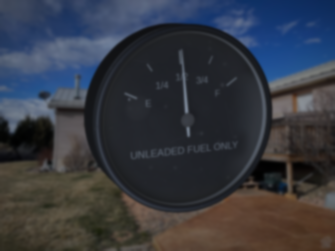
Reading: {"value": 0.5}
